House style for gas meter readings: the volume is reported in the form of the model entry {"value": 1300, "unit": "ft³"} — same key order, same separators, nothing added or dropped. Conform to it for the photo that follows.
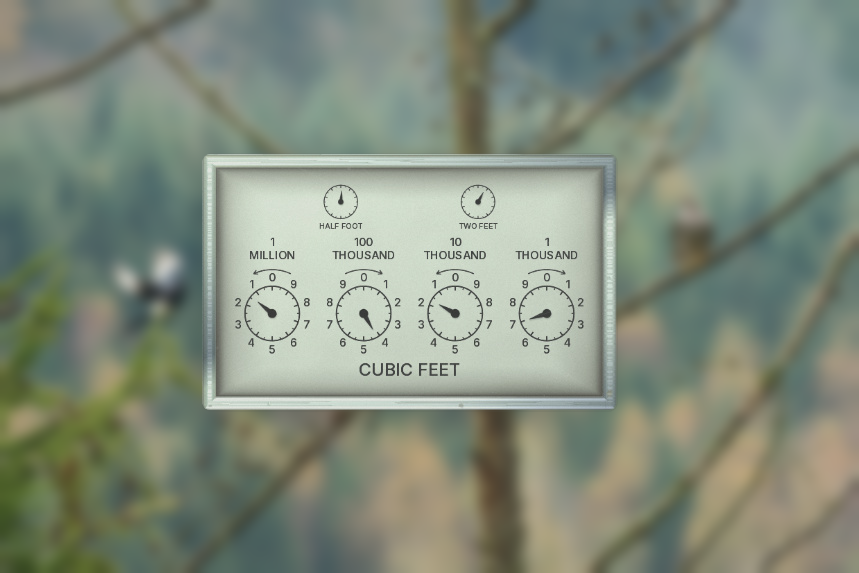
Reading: {"value": 141700, "unit": "ft³"}
